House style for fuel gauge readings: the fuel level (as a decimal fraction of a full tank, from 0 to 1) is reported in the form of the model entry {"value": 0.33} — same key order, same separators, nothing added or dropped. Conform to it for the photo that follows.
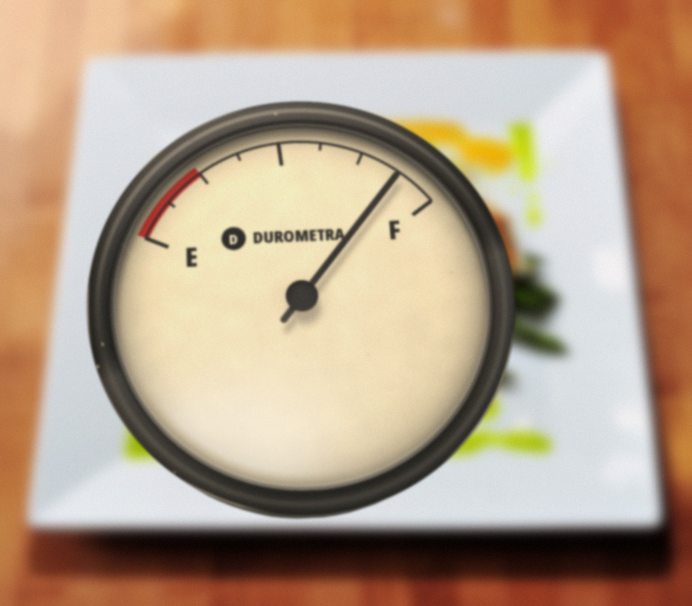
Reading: {"value": 0.875}
